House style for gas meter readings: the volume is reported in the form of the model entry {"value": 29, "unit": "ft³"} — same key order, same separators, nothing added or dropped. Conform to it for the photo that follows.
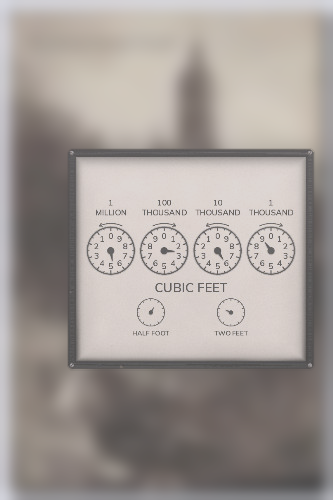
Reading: {"value": 525900, "unit": "ft³"}
